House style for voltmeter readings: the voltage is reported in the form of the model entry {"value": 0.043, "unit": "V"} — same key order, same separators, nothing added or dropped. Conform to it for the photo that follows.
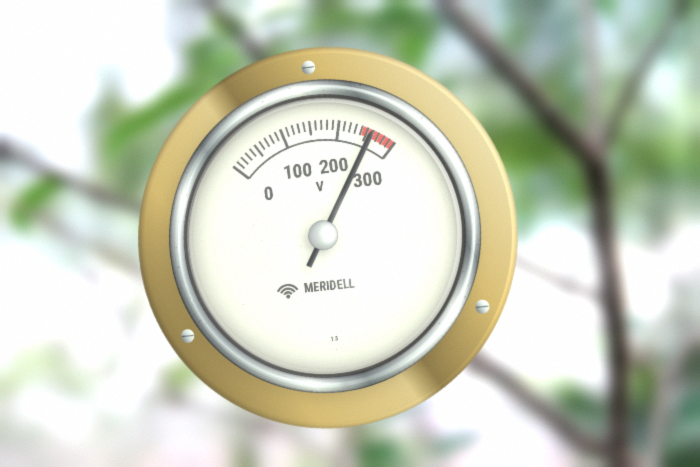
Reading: {"value": 260, "unit": "V"}
